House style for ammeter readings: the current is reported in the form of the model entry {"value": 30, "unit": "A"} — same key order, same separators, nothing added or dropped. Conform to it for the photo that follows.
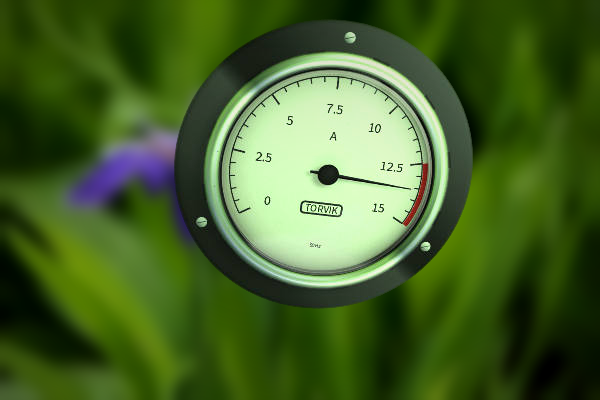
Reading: {"value": 13.5, "unit": "A"}
